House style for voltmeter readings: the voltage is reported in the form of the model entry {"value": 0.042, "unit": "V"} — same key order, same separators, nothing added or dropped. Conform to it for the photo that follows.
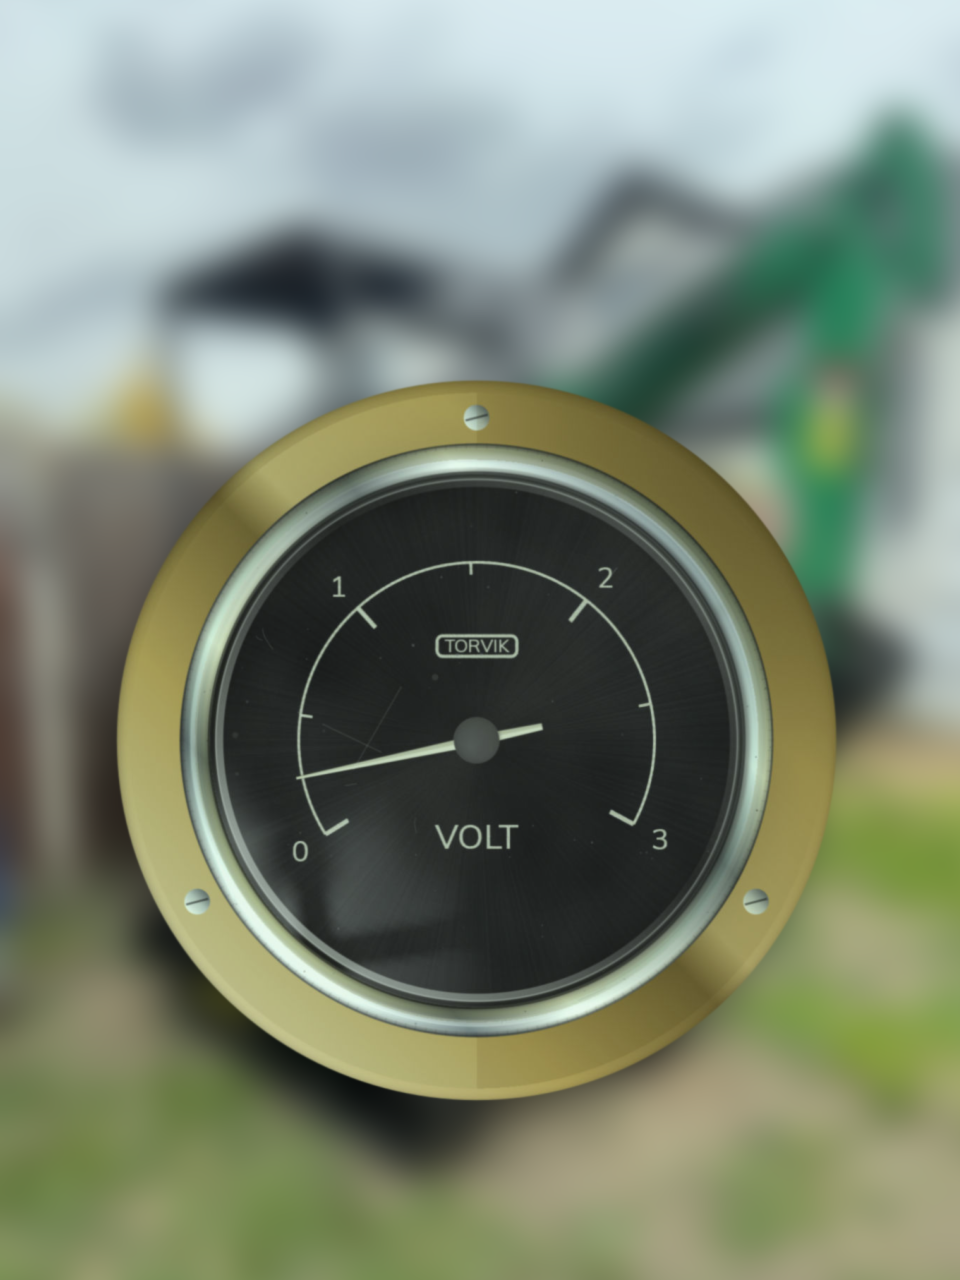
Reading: {"value": 0.25, "unit": "V"}
